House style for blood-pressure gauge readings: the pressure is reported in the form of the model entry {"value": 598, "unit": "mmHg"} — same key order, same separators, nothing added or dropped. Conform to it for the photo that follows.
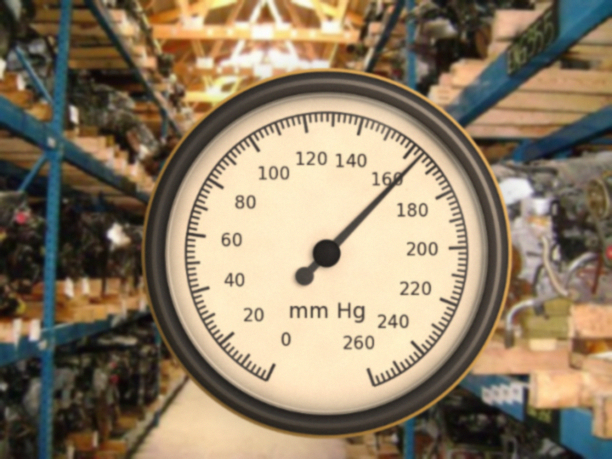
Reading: {"value": 164, "unit": "mmHg"}
